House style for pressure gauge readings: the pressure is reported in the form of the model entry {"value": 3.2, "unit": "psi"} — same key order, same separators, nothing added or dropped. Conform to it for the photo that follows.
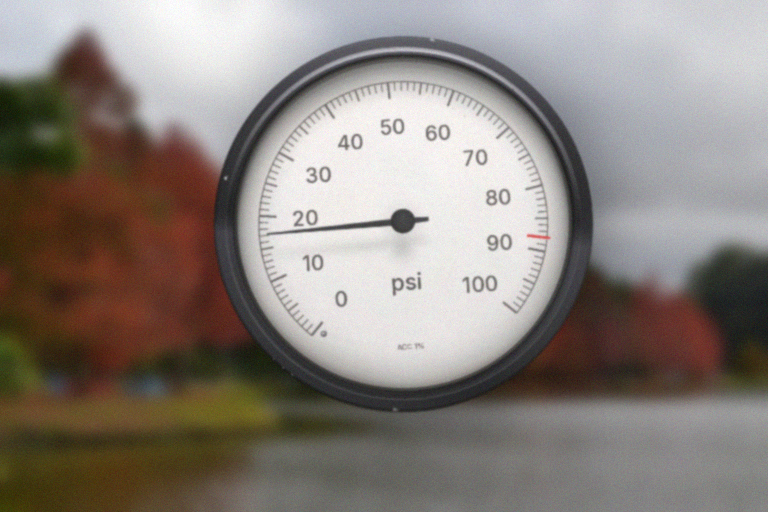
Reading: {"value": 17, "unit": "psi"}
